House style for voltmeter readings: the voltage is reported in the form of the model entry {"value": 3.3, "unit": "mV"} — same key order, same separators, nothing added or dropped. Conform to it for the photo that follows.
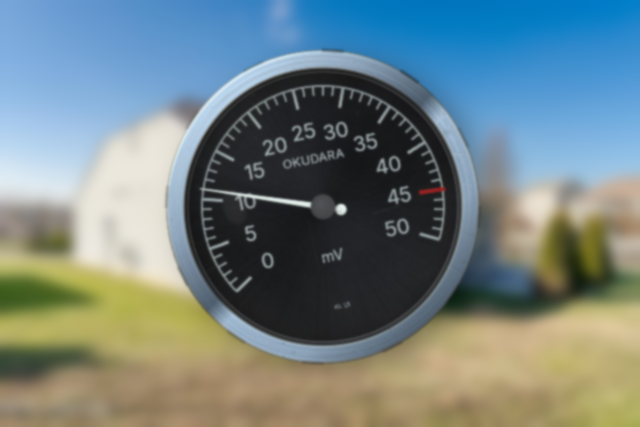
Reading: {"value": 11, "unit": "mV"}
